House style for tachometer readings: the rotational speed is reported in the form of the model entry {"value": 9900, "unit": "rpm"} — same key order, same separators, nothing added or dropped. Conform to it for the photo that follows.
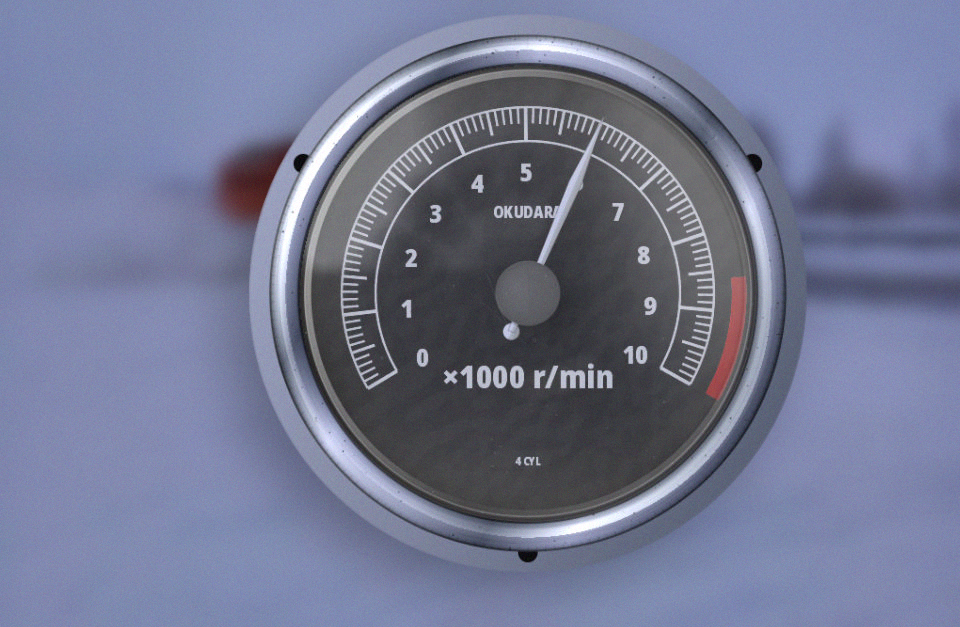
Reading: {"value": 6000, "unit": "rpm"}
